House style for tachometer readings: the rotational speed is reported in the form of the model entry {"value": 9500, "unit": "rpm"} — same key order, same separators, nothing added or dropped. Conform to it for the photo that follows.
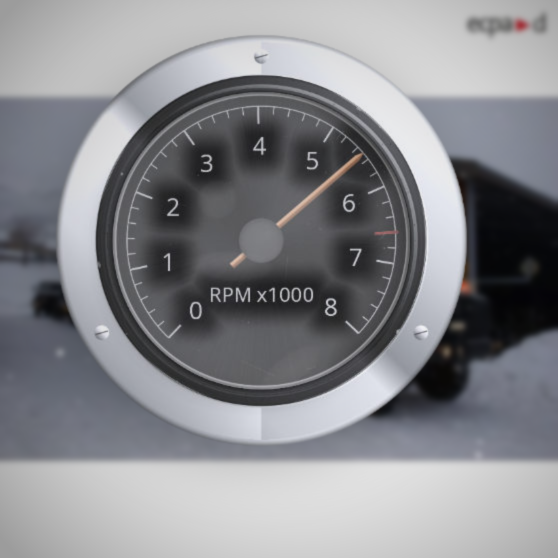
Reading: {"value": 5500, "unit": "rpm"}
